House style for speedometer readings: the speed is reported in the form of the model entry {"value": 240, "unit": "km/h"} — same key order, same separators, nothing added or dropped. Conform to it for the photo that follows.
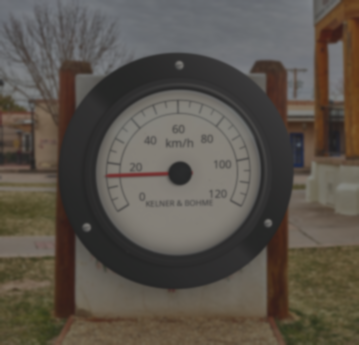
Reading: {"value": 15, "unit": "km/h"}
